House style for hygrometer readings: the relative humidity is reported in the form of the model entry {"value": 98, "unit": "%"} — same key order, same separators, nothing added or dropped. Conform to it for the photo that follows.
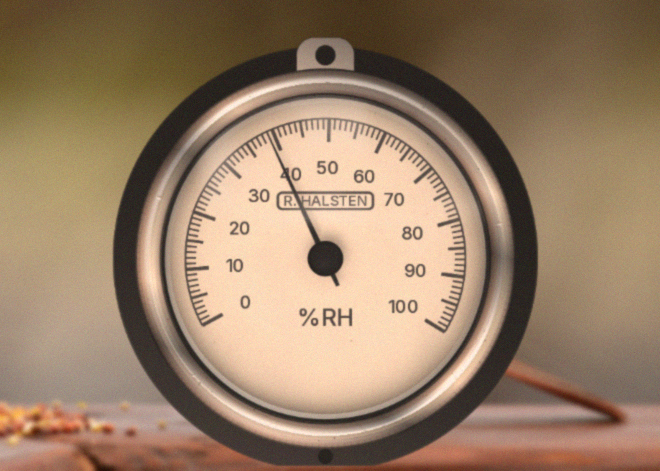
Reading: {"value": 39, "unit": "%"}
